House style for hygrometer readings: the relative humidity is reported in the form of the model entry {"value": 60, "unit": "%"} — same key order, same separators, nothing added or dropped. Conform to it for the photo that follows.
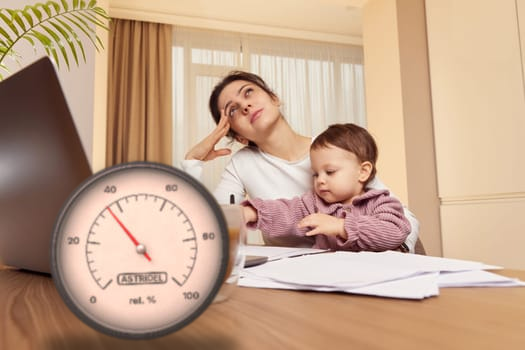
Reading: {"value": 36, "unit": "%"}
